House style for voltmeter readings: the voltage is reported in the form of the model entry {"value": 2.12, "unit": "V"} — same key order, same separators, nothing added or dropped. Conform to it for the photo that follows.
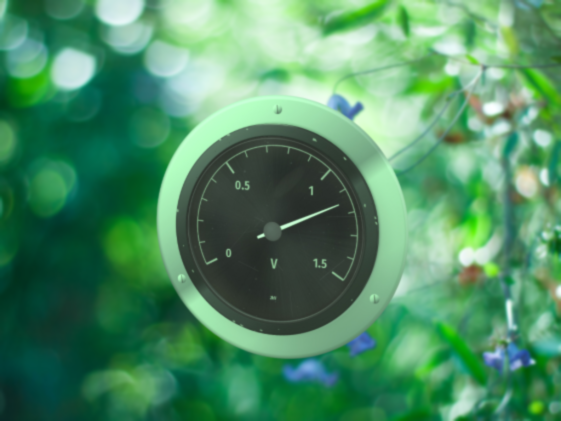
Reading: {"value": 1.15, "unit": "V"}
